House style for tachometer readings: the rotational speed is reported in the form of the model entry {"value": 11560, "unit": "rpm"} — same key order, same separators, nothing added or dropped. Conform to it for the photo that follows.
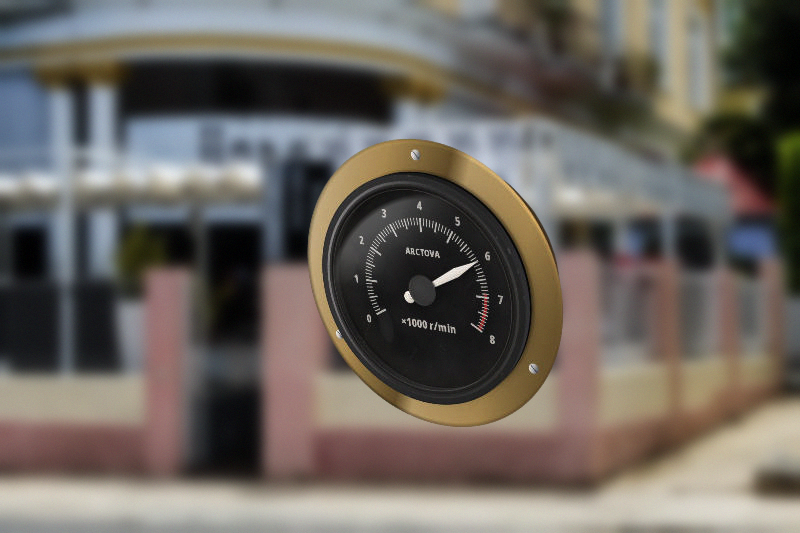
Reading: {"value": 6000, "unit": "rpm"}
